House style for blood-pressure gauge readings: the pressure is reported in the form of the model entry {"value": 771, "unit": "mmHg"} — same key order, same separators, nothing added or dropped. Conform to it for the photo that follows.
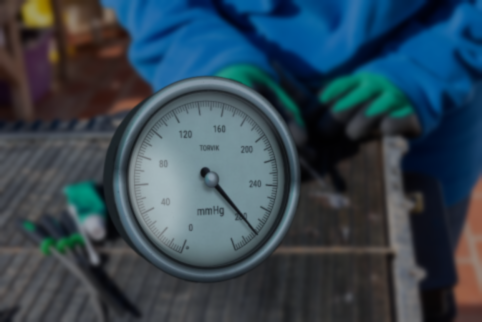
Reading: {"value": 280, "unit": "mmHg"}
